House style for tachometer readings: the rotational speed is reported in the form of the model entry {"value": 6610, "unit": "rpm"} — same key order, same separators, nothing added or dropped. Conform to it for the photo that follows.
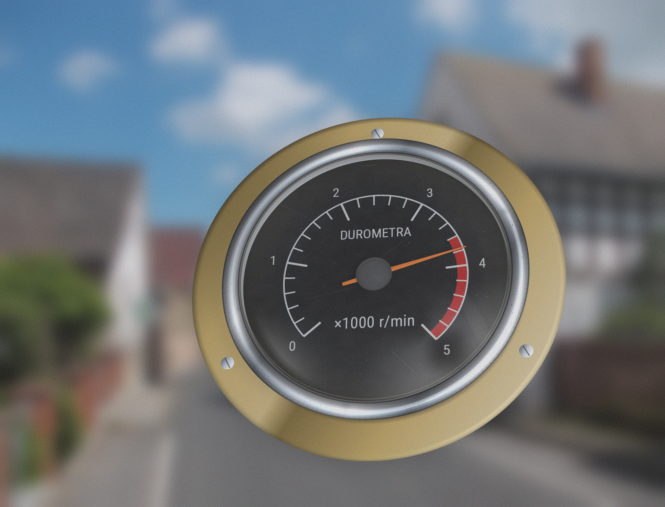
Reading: {"value": 3800, "unit": "rpm"}
